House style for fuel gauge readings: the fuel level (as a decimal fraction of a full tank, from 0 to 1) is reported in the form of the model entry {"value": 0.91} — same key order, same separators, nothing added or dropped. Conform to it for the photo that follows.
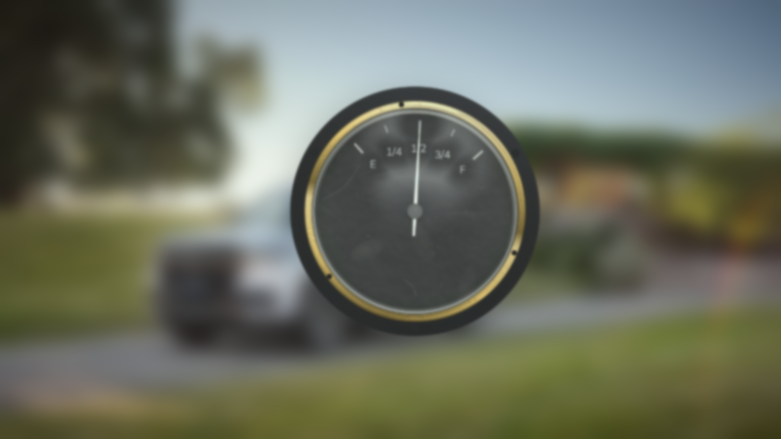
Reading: {"value": 0.5}
